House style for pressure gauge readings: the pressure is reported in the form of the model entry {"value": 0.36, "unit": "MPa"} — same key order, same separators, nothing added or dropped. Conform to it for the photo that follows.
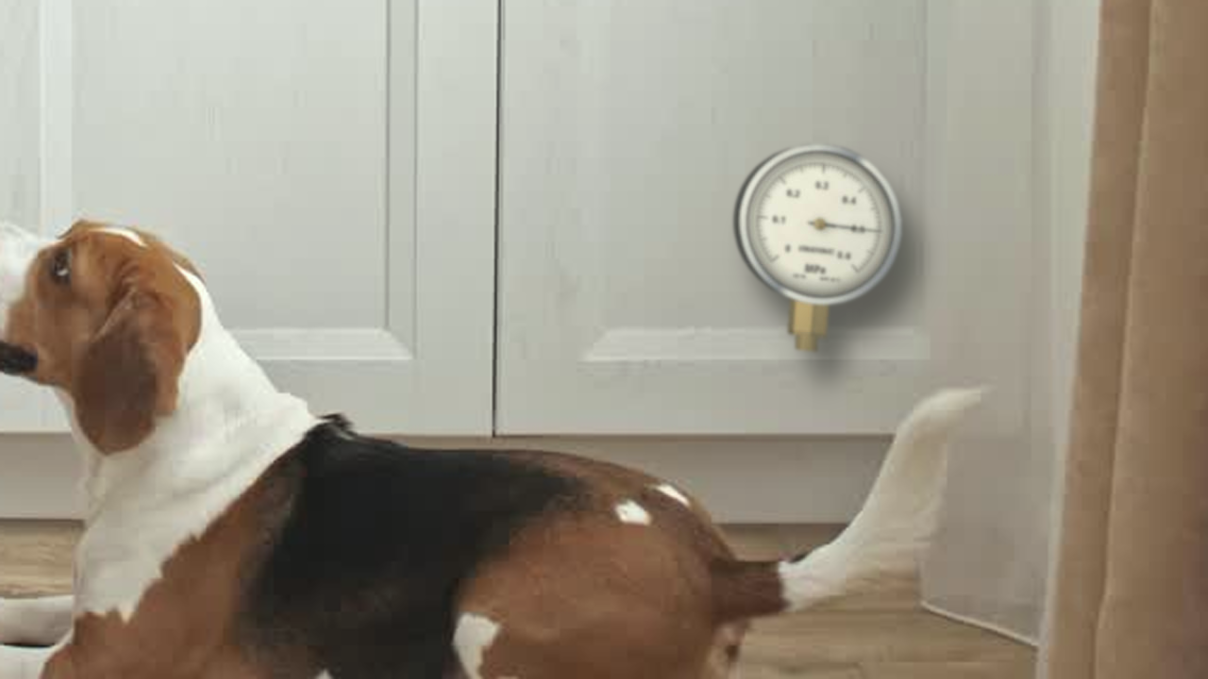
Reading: {"value": 0.5, "unit": "MPa"}
